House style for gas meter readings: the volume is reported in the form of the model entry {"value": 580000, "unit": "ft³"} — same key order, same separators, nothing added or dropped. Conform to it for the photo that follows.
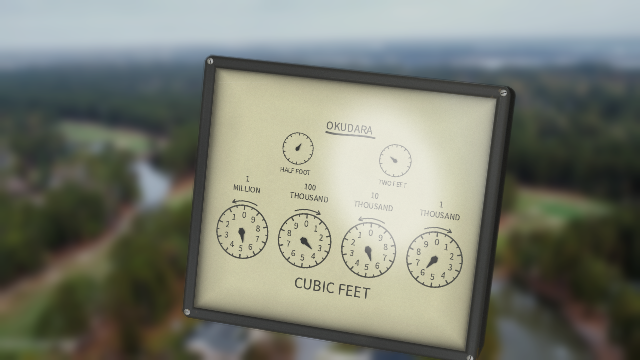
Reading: {"value": 535600, "unit": "ft³"}
